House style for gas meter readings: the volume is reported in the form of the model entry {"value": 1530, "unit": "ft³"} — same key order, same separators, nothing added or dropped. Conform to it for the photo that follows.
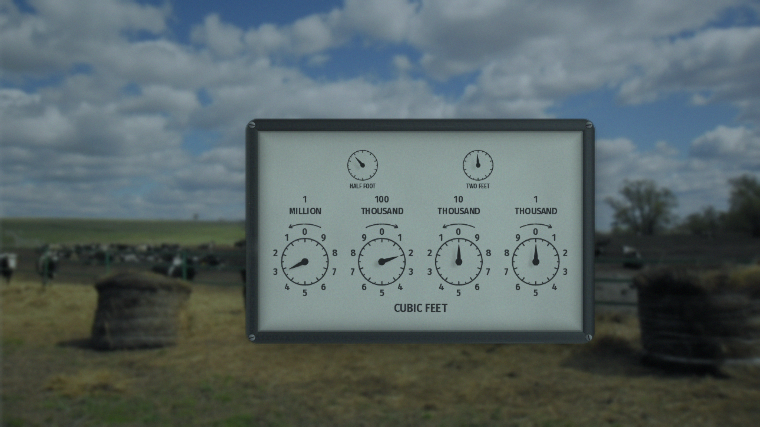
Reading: {"value": 320000, "unit": "ft³"}
